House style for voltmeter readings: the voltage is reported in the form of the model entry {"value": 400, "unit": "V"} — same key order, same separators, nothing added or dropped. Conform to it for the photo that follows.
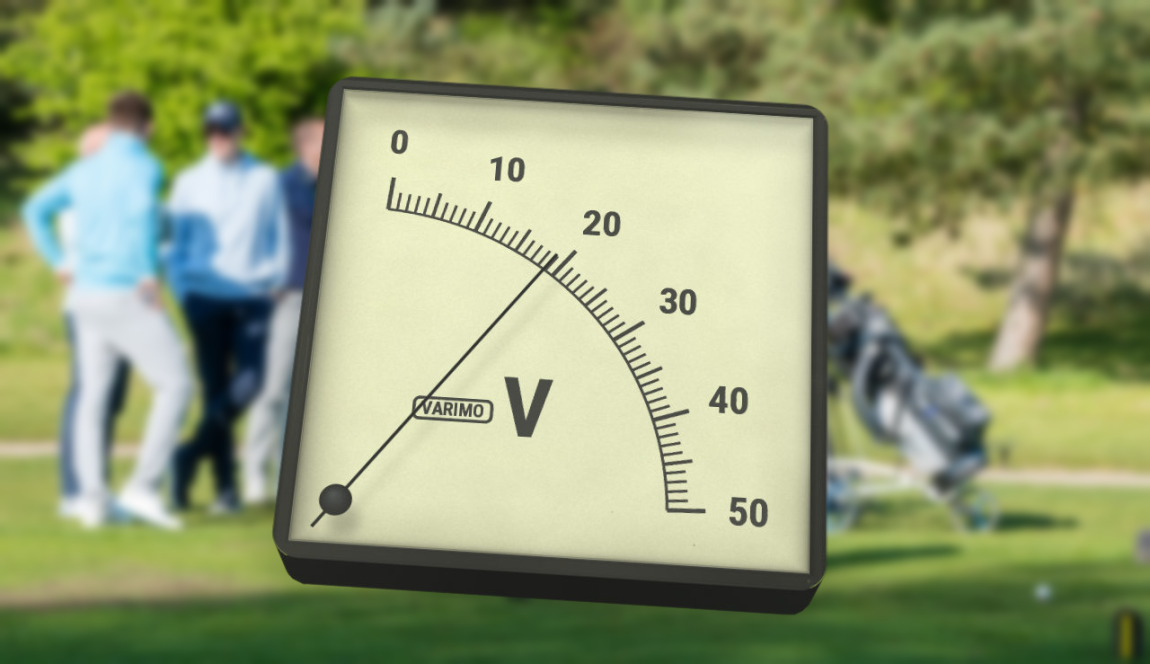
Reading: {"value": 19, "unit": "V"}
